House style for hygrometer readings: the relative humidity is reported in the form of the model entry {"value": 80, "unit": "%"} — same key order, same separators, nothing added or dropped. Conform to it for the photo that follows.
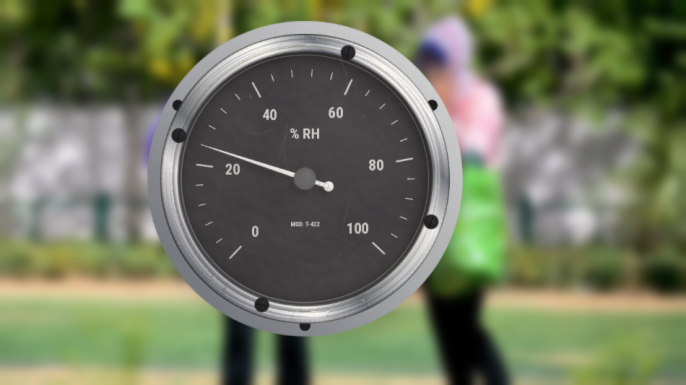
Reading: {"value": 24, "unit": "%"}
